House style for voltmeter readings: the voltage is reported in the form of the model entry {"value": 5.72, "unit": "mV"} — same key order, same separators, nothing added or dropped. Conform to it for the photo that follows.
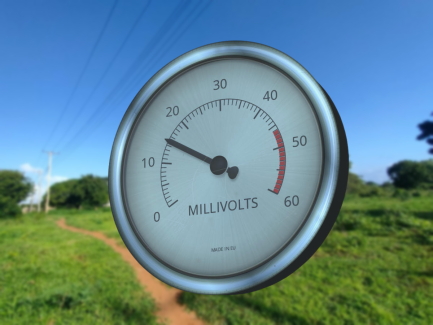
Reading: {"value": 15, "unit": "mV"}
